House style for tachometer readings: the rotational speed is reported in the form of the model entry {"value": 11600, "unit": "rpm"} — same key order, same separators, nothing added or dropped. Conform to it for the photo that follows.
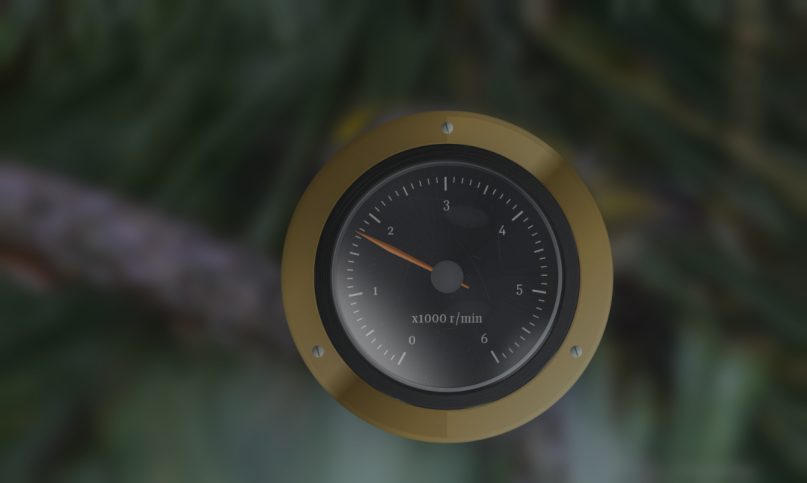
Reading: {"value": 1750, "unit": "rpm"}
